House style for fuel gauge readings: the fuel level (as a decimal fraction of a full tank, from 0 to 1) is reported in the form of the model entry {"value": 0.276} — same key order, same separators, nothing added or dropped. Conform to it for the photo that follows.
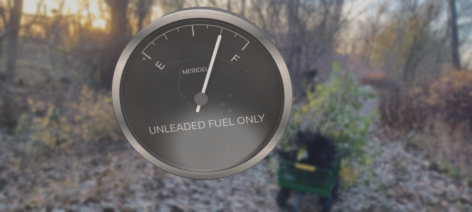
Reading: {"value": 0.75}
